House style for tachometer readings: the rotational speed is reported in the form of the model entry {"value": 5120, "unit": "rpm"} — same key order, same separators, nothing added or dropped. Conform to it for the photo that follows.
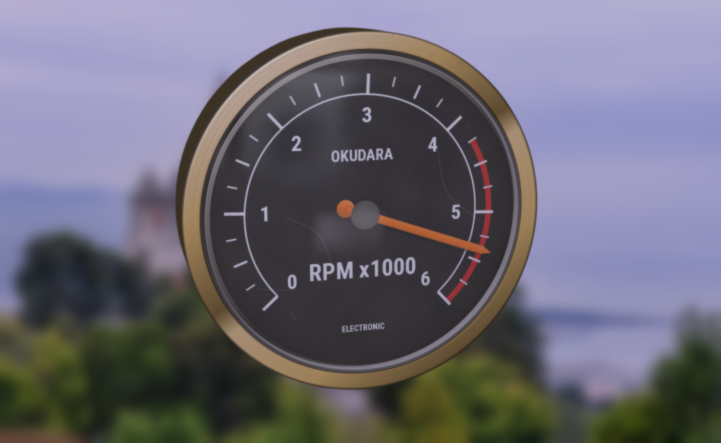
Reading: {"value": 5375, "unit": "rpm"}
